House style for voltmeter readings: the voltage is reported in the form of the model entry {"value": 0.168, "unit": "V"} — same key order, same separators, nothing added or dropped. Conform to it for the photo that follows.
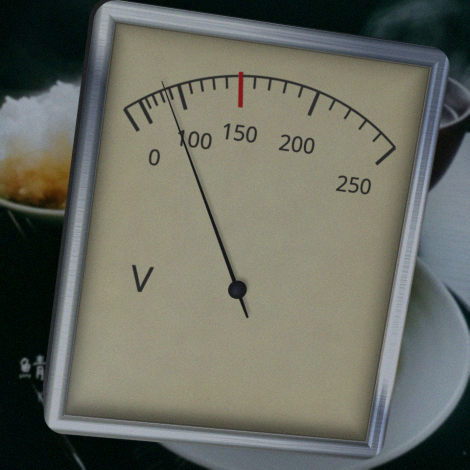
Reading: {"value": 85, "unit": "V"}
